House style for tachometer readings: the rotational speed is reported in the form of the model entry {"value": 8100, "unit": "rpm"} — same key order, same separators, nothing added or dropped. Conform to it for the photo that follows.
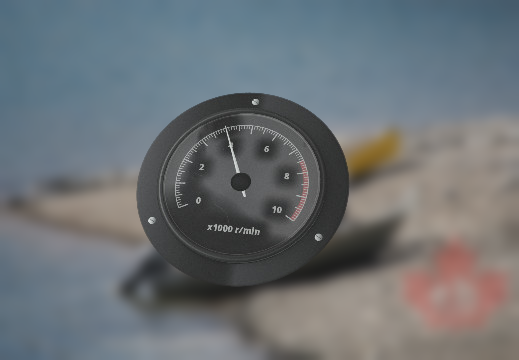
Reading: {"value": 4000, "unit": "rpm"}
